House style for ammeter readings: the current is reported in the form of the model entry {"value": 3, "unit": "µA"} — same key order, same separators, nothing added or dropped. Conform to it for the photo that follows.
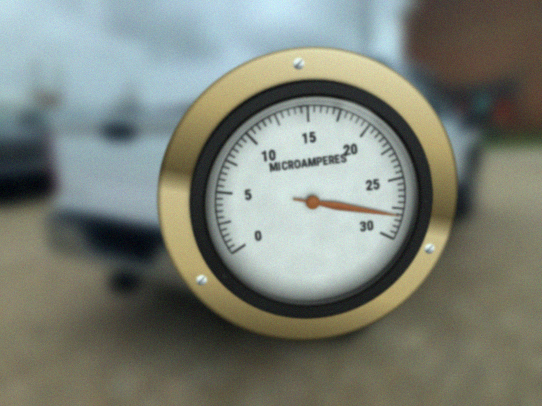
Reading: {"value": 28, "unit": "µA"}
